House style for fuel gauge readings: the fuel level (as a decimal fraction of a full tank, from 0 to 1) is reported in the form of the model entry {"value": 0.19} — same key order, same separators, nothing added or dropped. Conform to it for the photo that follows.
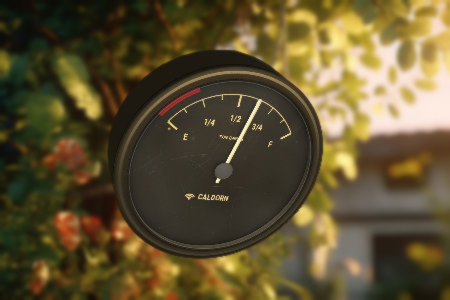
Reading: {"value": 0.625}
